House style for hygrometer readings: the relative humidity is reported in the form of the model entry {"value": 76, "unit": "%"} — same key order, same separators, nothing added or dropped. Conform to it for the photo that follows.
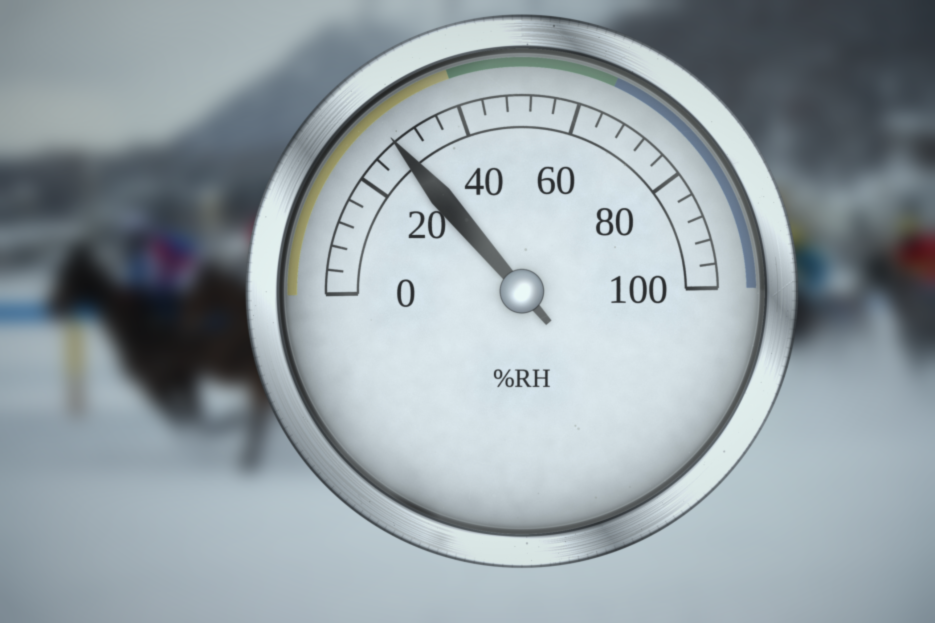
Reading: {"value": 28, "unit": "%"}
